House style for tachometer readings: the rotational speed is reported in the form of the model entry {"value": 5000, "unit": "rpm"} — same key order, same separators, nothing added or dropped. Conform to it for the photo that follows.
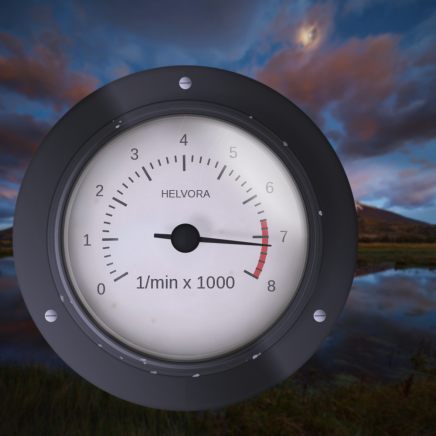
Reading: {"value": 7200, "unit": "rpm"}
